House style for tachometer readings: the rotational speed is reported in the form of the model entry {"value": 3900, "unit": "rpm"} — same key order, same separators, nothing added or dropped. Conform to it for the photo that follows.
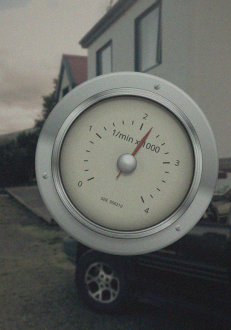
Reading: {"value": 2200, "unit": "rpm"}
